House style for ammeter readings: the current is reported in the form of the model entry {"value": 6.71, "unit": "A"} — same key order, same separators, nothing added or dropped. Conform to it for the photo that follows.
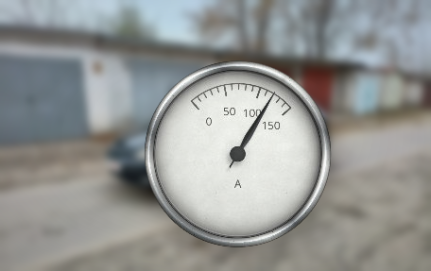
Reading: {"value": 120, "unit": "A"}
